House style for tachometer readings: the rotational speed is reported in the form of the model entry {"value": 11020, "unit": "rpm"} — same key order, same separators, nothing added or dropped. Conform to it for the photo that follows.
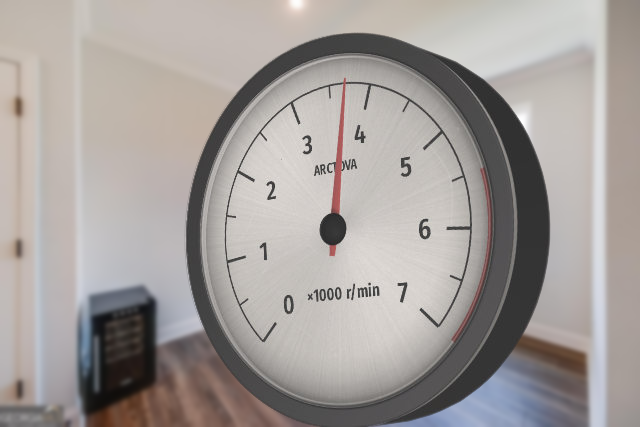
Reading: {"value": 3750, "unit": "rpm"}
